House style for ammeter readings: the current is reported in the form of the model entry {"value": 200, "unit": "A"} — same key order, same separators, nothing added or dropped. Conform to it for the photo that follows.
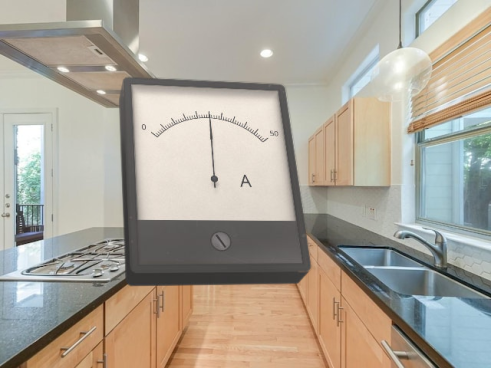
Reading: {"value": 25, "unit": "A"}
